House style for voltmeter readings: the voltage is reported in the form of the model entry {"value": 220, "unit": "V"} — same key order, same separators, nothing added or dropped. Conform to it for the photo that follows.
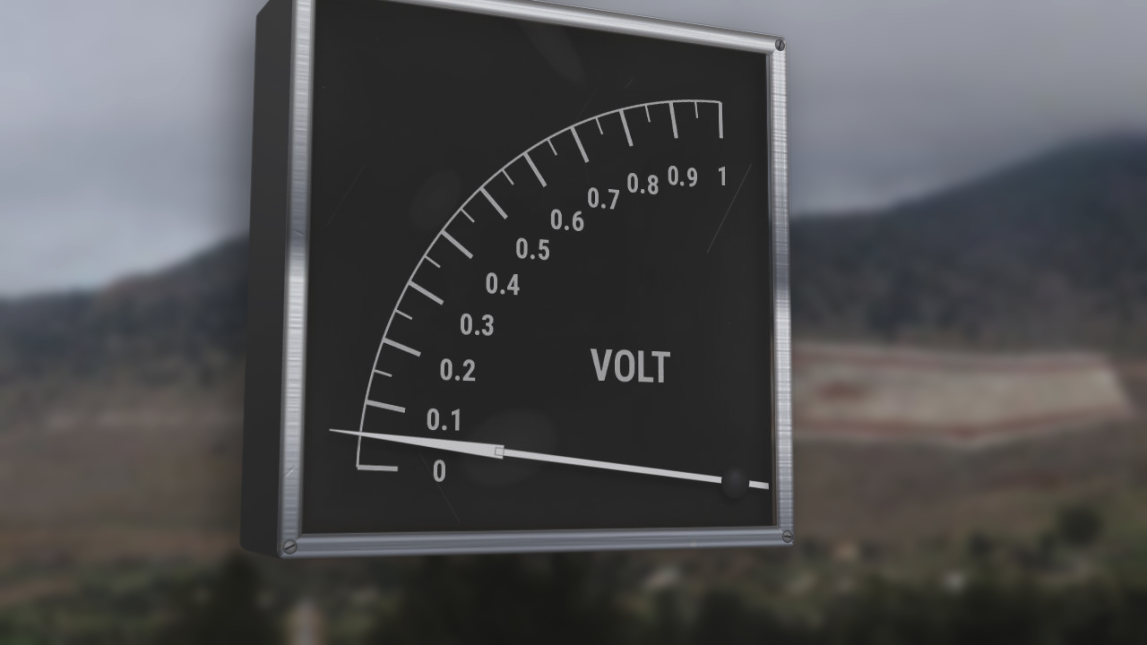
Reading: {"value": 0.05, "unit": "V"}
